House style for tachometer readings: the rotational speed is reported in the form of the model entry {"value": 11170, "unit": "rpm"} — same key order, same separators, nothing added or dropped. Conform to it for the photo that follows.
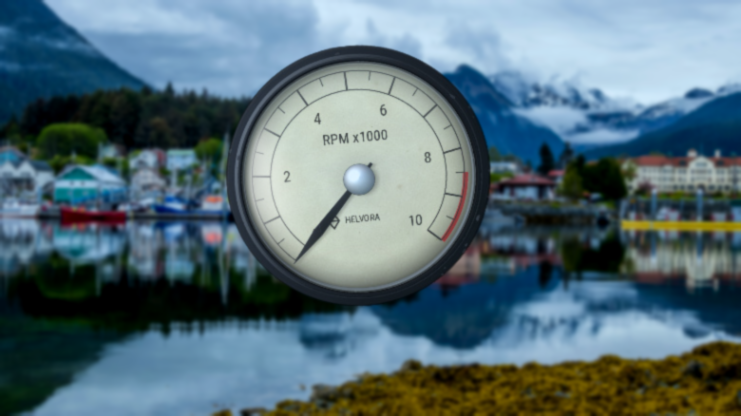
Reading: {"value": 0, "unit": "rpm"}
